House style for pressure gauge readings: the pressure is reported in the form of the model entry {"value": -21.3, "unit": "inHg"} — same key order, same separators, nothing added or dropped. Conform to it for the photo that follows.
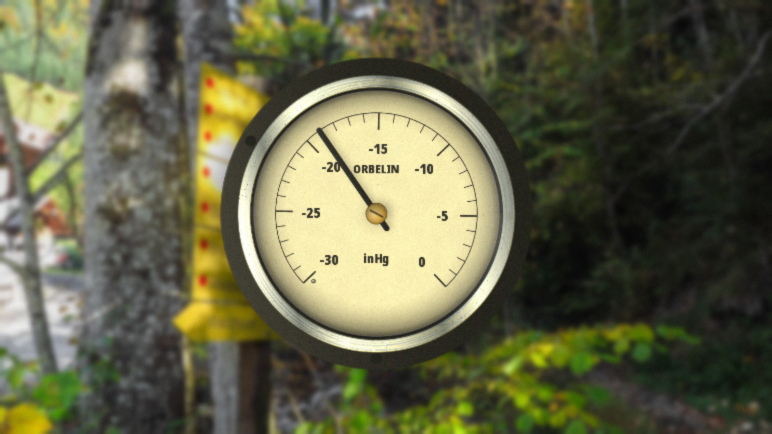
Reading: {"value": -19, "unit": "inHg"}
